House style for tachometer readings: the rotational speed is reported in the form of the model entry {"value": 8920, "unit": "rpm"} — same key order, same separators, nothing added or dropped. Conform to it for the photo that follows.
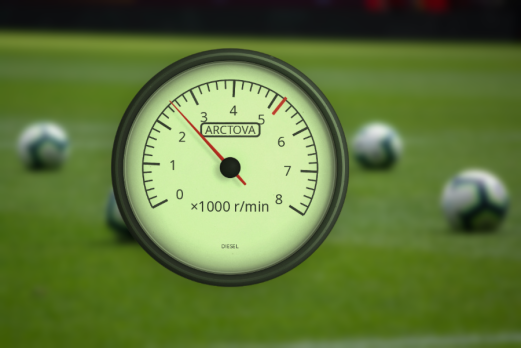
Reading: {"value": 2500, "unit": "rpm"}
